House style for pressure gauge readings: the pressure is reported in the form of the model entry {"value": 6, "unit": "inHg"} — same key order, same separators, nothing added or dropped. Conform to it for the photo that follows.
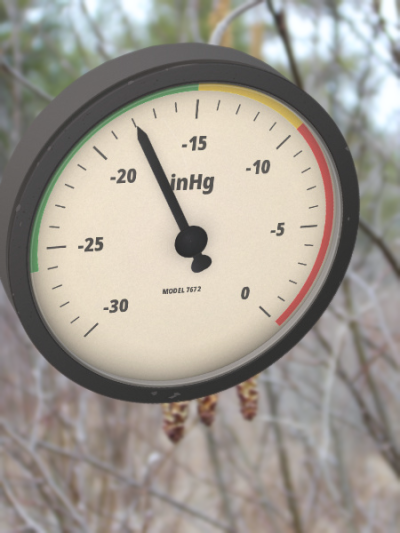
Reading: {"value": -18, "unit": "inHg"}
